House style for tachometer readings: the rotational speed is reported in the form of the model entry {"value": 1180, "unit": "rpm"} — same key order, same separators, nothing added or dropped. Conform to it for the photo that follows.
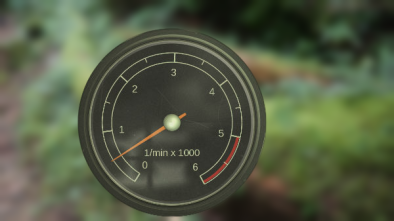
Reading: {"value": 500, "unit": "rpm"}
